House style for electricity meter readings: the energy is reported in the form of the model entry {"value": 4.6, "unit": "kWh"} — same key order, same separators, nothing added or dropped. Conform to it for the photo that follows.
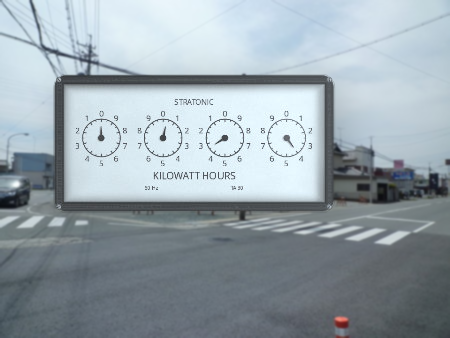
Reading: {"value": 34, "unit": "kWh"}
